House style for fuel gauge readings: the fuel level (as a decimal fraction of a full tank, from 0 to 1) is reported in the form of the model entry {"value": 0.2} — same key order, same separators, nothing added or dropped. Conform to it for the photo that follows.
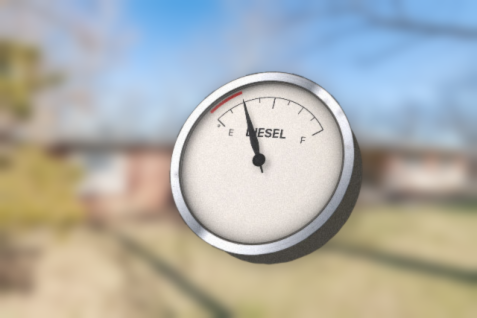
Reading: {"value": 0.25}
